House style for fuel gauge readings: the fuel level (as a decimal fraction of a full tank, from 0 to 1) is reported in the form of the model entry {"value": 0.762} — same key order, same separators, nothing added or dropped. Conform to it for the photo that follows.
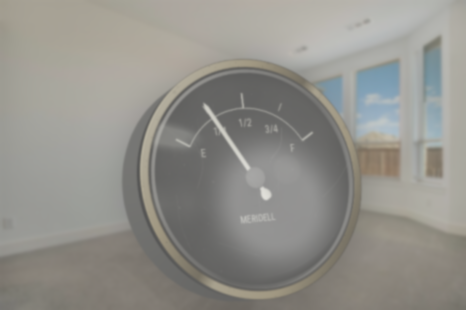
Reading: {"value": 0.25}
